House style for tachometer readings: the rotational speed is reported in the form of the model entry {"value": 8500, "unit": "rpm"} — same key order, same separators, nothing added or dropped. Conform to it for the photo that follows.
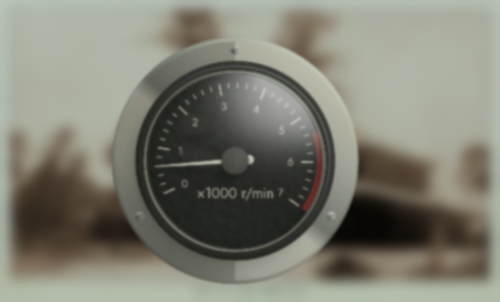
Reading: {"value": 600, "unit": "rpm"}
